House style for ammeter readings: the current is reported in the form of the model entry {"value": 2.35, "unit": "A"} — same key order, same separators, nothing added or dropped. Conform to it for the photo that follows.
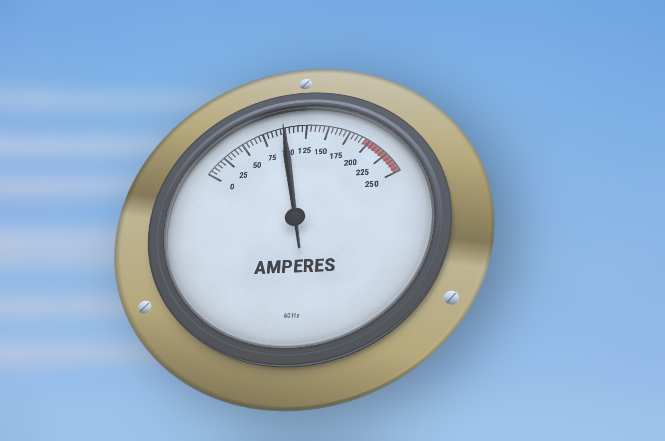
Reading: {"value": 100, "unit": "A"}
